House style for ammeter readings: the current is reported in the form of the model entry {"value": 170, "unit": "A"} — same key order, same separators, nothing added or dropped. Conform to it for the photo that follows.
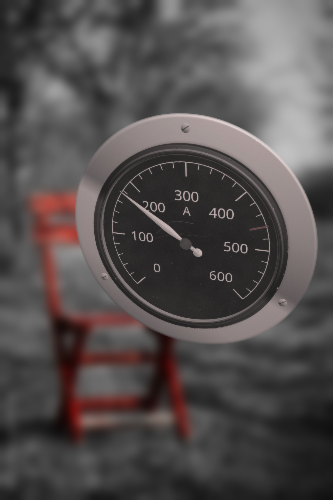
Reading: {"value": 180, "unit": "A"}
